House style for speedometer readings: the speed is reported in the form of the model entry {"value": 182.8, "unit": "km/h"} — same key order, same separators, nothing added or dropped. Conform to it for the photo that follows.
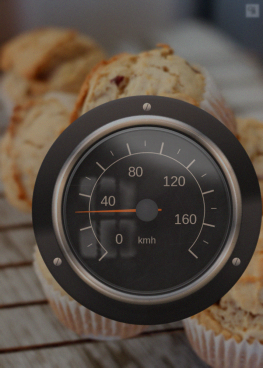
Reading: {"value": 30, "unit": "km/h"}
